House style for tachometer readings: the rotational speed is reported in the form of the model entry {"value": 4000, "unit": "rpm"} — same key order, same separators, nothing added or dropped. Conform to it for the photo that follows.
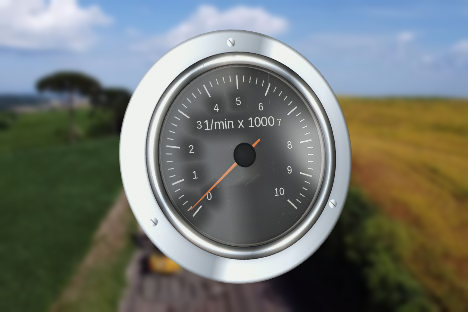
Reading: {"value": 200, "unit": "rpm"}
